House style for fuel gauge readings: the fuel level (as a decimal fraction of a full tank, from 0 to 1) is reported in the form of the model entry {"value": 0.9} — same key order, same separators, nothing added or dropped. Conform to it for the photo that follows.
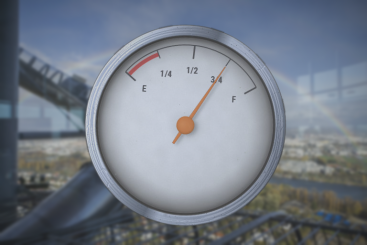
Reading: {"value": 0.75}
